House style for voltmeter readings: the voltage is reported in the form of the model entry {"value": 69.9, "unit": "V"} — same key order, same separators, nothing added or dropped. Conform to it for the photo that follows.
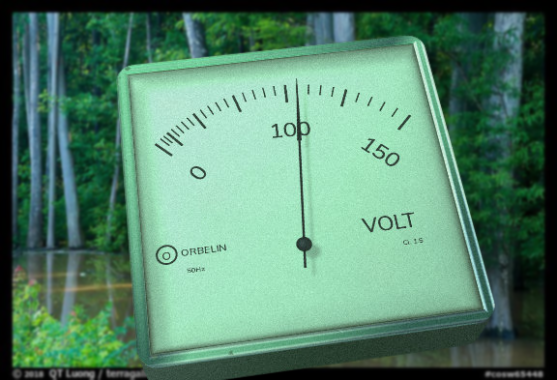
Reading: {"value": 105, "unit": "V"}
